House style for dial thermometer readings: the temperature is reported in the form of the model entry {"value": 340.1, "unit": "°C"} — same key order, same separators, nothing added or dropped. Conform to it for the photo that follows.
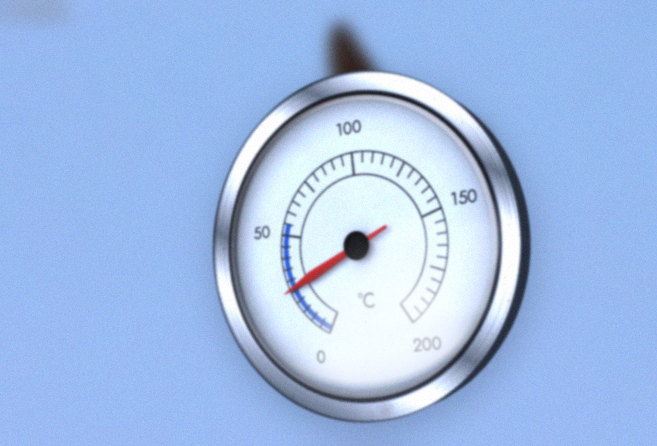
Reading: {"value": 25, "unit": "°C"}
